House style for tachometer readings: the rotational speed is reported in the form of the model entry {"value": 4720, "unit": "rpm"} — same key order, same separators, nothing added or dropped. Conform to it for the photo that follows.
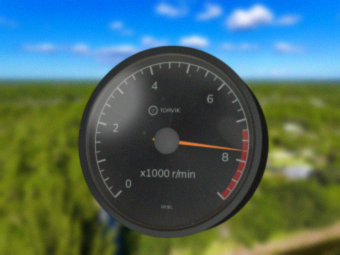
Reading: {"value": 7750, "unit": "rpm"}
